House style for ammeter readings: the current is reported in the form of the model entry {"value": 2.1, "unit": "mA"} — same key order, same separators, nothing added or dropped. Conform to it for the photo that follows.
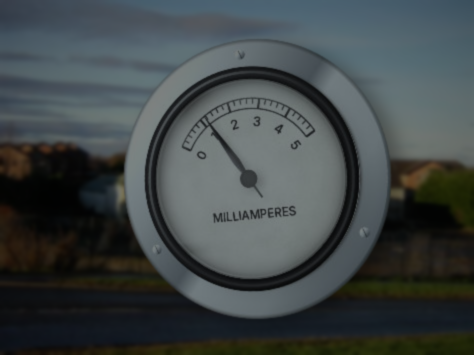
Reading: {"value": 1.2, "unit": "mA"}
